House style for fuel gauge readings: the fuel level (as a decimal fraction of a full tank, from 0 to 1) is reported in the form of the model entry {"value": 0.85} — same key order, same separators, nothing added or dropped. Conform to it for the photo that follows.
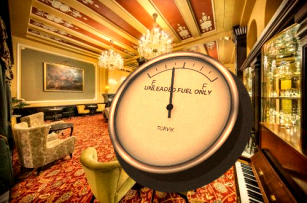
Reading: {"value": 0.375}
